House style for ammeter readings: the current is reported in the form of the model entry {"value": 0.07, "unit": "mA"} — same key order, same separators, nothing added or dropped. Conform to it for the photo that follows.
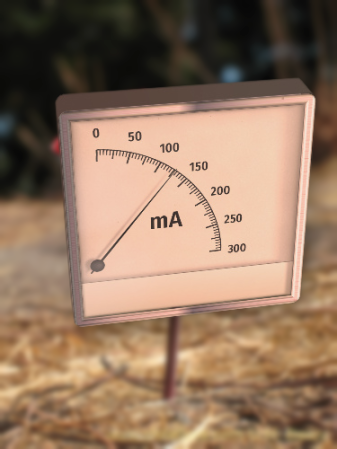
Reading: {"value": 125, "unit": "mA"}
